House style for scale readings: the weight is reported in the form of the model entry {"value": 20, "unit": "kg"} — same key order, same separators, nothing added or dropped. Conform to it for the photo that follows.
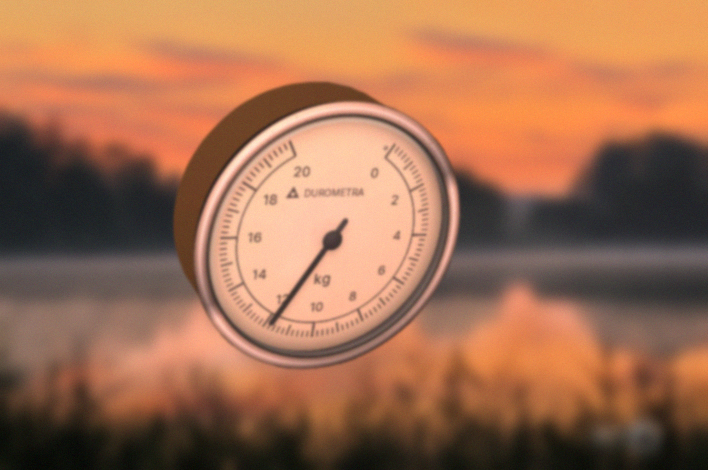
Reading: {"value": 12, "unit": "kg"}
